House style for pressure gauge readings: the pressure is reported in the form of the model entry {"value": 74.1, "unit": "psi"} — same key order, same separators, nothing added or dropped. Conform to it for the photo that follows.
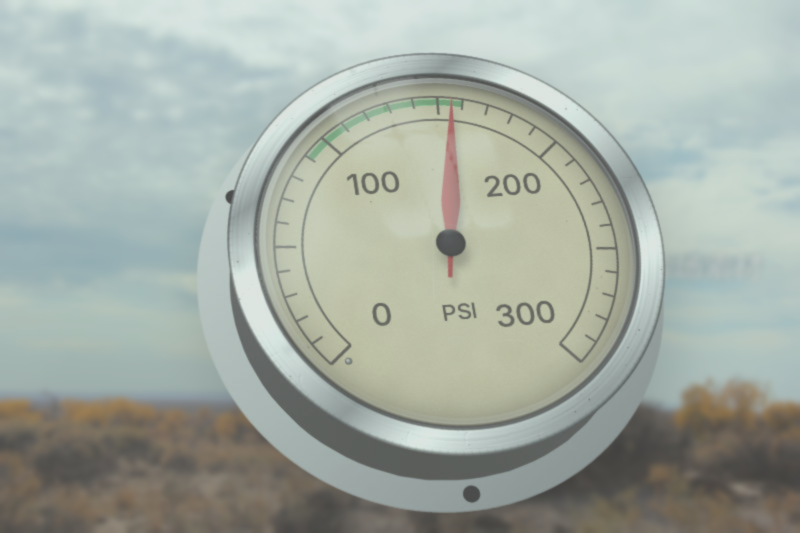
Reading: {"value": 155, "unit": "psi"}
